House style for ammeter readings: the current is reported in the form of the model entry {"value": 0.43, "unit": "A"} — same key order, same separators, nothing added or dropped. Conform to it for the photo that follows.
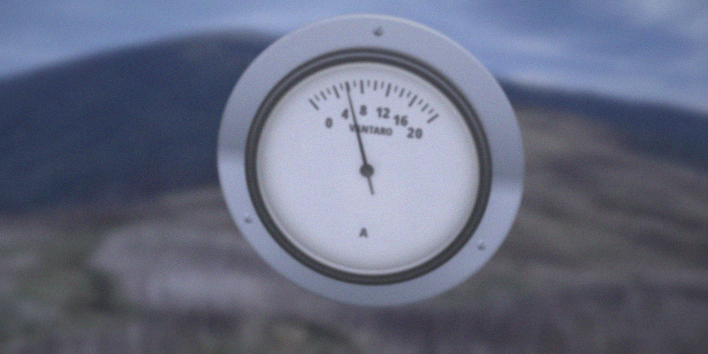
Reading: {"value": 6, "unit": "A"}
